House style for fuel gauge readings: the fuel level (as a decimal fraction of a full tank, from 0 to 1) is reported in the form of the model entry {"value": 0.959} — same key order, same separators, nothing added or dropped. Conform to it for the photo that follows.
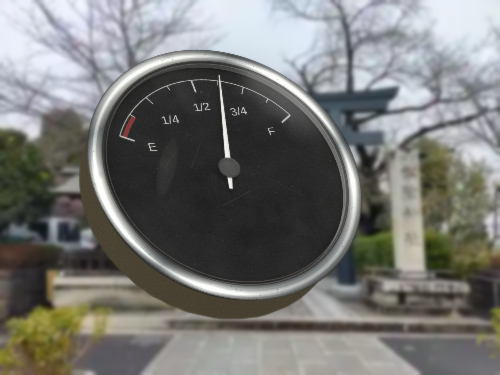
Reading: {"value": 0.625}
